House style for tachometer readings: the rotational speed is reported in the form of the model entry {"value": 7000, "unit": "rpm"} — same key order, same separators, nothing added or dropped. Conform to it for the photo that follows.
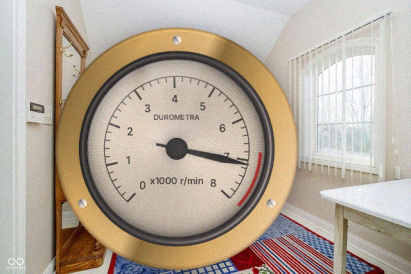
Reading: {"value": 7100, "unit": "rpm"}
